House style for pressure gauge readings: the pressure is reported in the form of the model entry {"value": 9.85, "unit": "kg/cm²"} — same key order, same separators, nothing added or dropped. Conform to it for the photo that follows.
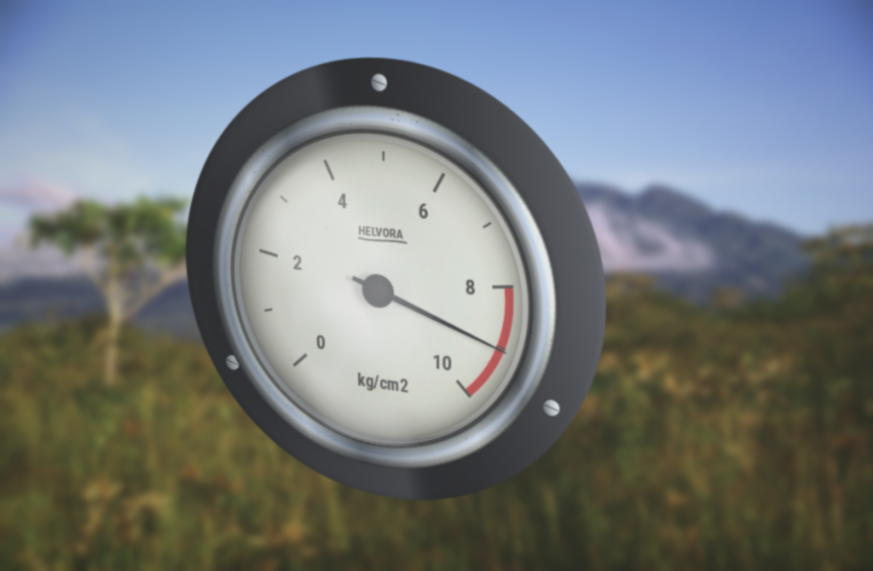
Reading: {"value": 9, "unit": "kg/cm²"}
